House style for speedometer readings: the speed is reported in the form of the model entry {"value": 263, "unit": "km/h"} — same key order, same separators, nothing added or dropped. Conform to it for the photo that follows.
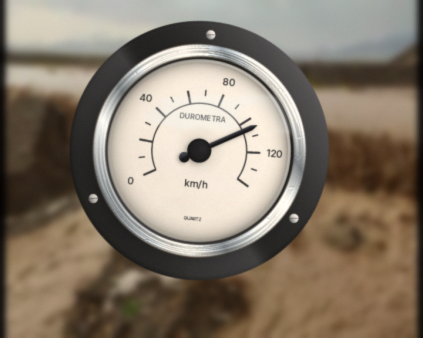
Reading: {"value": 105, "unit": "km/h"}
